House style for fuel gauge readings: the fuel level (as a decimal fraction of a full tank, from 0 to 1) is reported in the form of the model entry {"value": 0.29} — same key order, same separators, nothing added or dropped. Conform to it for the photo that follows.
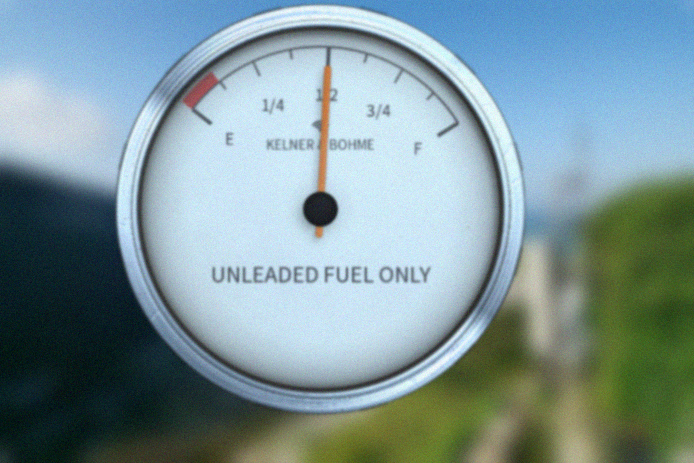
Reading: {"value": 0.5}
